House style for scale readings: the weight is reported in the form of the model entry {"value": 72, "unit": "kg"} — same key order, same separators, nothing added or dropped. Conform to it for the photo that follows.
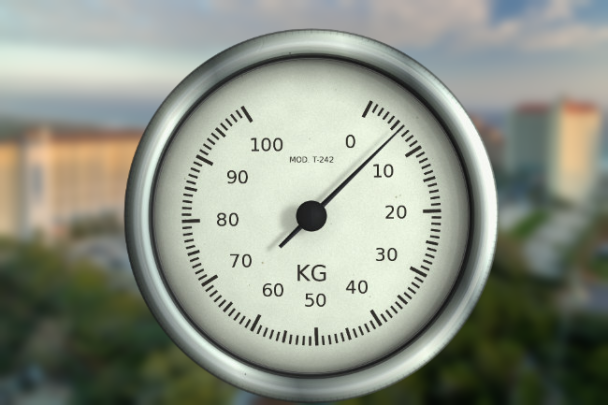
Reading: {"value": 6, "unit": "kg"}
